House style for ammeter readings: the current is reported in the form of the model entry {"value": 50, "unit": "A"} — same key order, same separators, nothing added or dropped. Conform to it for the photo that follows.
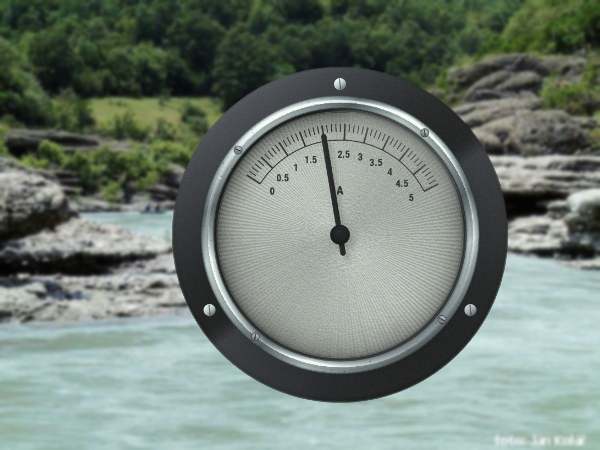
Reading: {"value": 2, "unit": "A"}
